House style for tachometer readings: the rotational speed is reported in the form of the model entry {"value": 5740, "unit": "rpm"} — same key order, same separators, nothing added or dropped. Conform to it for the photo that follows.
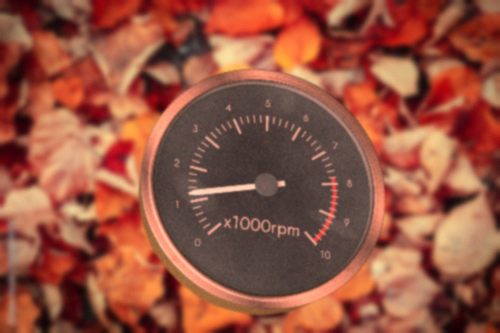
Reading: {"value": 1200, "unit": "rpm"}
